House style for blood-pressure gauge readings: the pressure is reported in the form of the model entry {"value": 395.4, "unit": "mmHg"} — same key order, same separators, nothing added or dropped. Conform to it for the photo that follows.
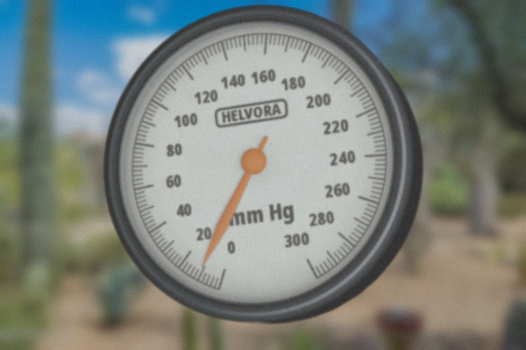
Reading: {"value": 10, "unit": "mmHg"}
